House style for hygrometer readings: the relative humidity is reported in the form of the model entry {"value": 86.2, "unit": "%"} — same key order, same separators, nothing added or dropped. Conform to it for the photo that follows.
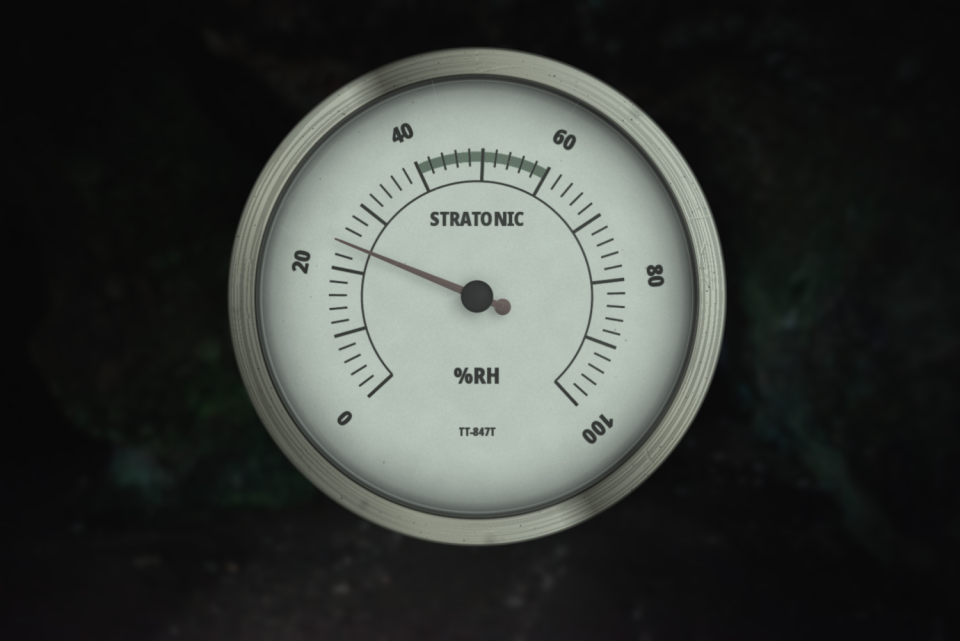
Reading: {"value": 24, "unit": "%"}
